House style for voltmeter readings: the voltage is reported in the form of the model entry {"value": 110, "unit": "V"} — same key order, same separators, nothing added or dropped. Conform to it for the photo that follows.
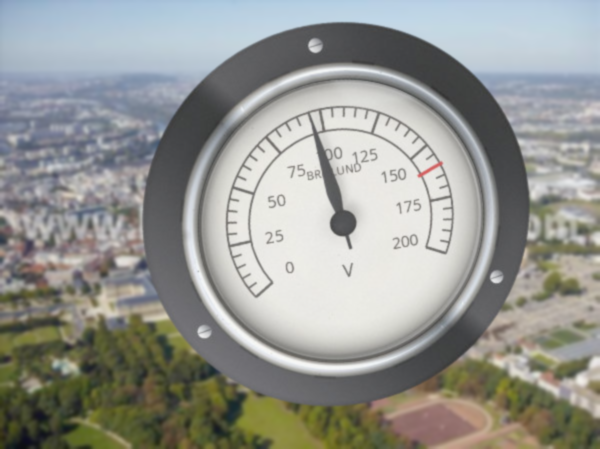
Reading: {"value": 95, "unit": "V"}
